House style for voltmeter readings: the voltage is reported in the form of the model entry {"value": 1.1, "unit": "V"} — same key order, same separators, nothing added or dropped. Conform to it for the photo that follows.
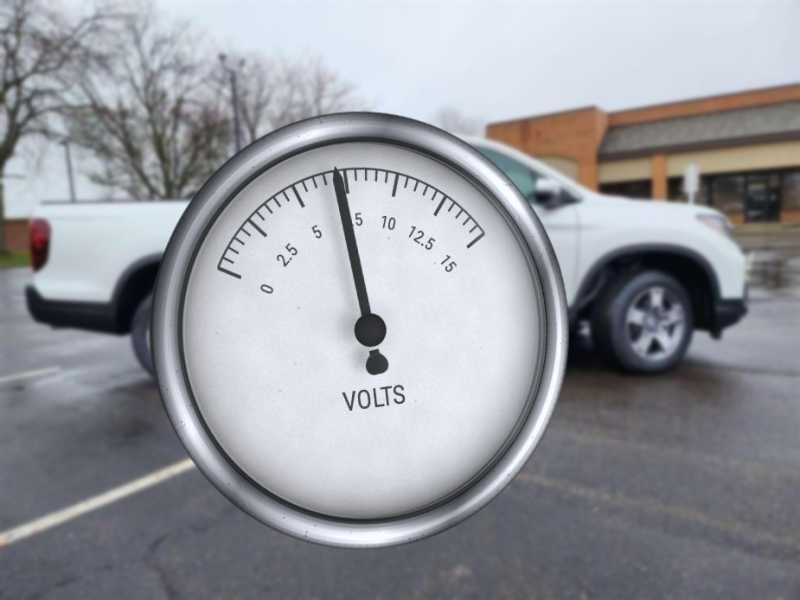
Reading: {"value": 7, "unit": "V"}
